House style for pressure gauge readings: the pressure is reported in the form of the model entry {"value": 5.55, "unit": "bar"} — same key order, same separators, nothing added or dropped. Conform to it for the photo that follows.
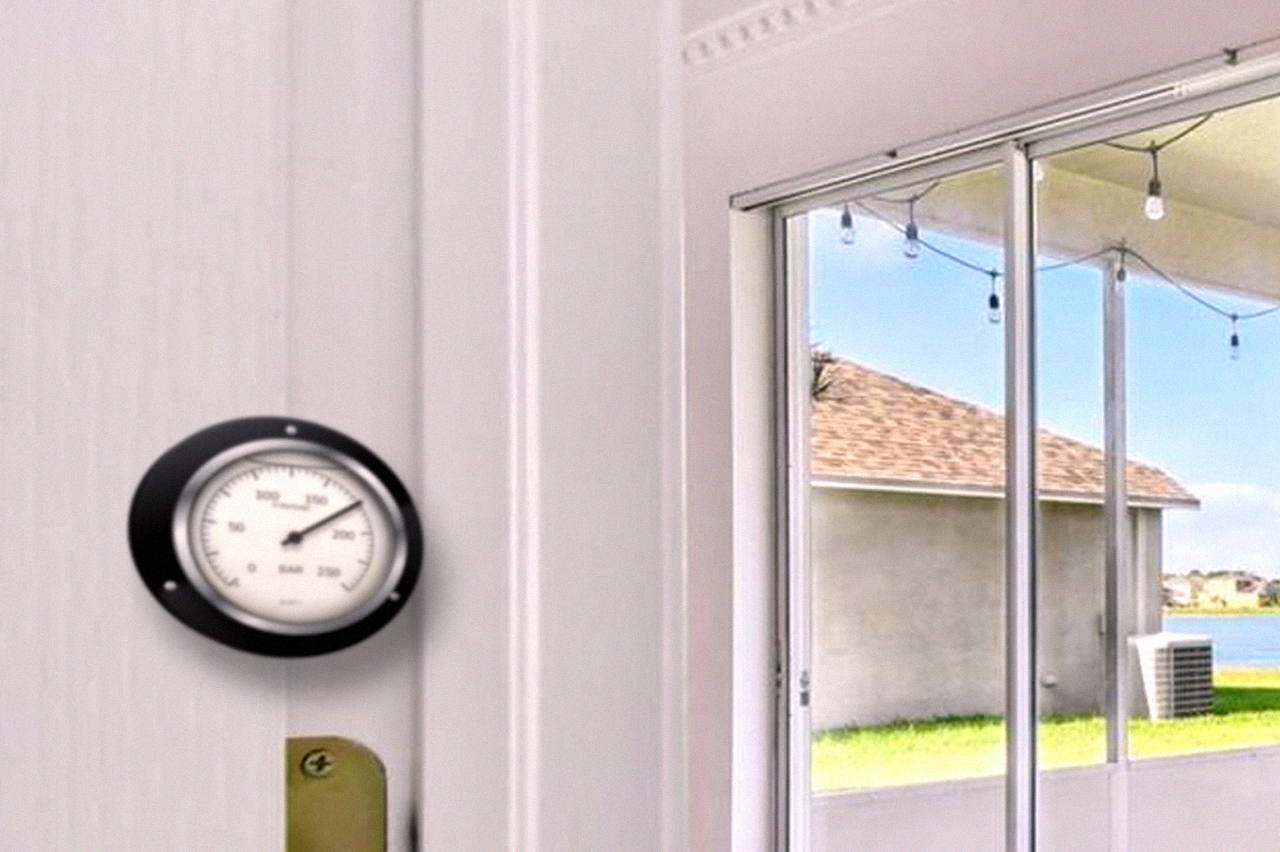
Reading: {"value": 175, "unit": "bar"}
